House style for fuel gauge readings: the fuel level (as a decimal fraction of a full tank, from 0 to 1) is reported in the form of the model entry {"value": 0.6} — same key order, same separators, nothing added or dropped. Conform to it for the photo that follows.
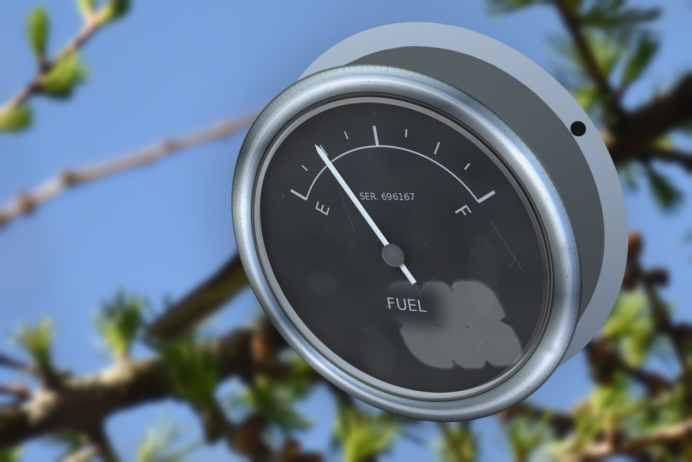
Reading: {"value": 0.25}
